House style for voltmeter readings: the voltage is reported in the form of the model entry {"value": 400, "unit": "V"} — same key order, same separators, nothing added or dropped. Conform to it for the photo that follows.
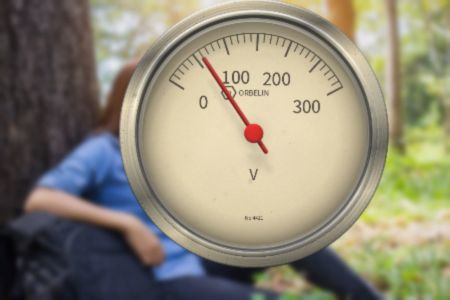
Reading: {"value": 60, "unit": "V"}
